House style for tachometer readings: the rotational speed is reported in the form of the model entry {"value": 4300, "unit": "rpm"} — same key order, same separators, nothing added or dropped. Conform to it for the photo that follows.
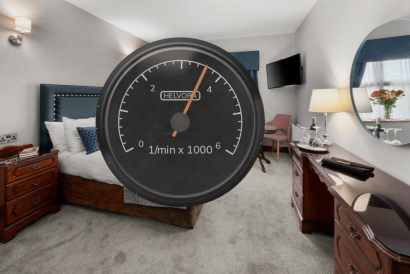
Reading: {"value": 3600, "unit": "rpm"}
